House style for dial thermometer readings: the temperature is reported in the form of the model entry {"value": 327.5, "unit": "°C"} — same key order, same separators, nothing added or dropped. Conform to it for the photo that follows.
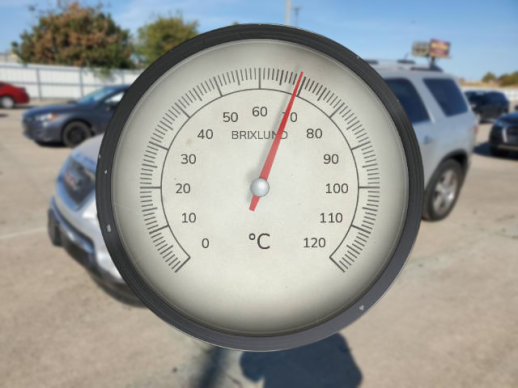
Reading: {"value": 69, "unit": "°C"}
